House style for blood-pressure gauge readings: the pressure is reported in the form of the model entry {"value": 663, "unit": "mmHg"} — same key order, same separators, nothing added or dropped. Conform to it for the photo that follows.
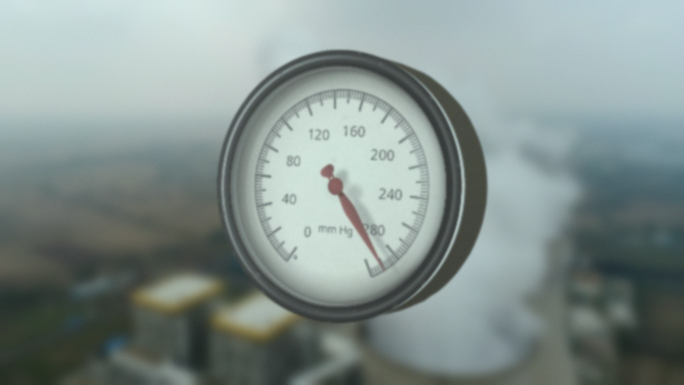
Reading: {"value": 290, "unit": "mmHg"}
